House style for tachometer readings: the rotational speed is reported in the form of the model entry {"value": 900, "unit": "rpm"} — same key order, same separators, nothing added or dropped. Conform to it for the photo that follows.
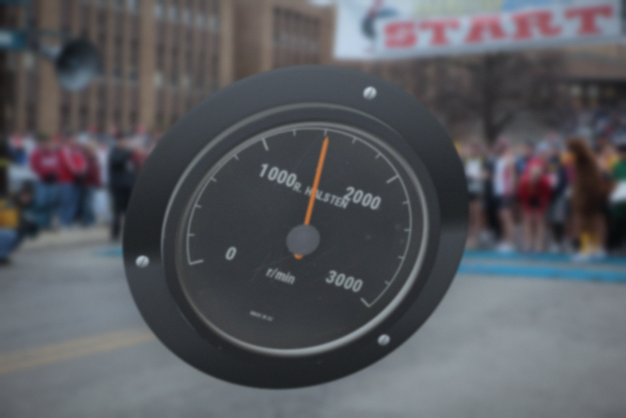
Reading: {"value": 1400, "unit": "rpm"}
